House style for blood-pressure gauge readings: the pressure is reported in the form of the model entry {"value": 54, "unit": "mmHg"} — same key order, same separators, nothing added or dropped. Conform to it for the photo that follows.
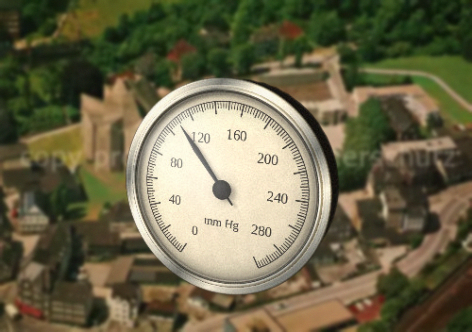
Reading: {"value": 110, "unit": "mmHg"}
